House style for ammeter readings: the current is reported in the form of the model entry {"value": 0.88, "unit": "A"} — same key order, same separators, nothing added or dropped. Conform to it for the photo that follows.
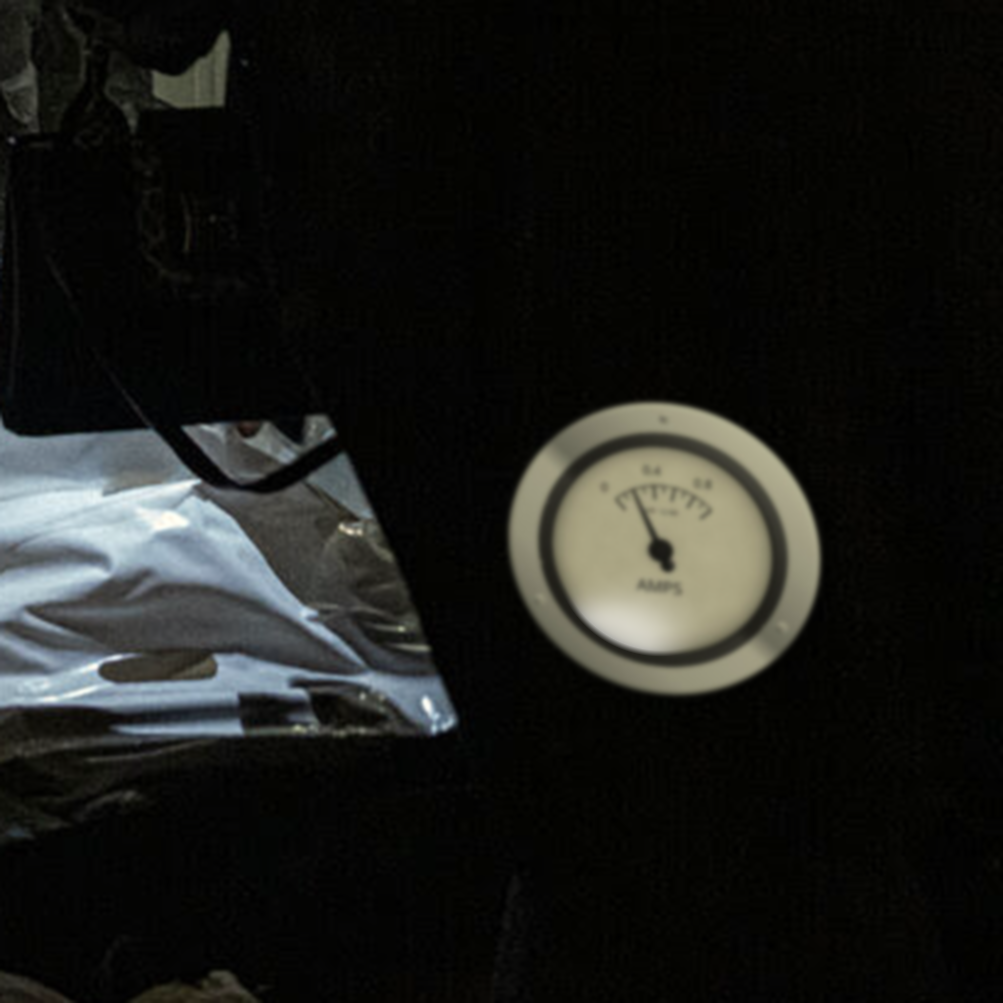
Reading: {"value": 0.2, "unit": "A"}
